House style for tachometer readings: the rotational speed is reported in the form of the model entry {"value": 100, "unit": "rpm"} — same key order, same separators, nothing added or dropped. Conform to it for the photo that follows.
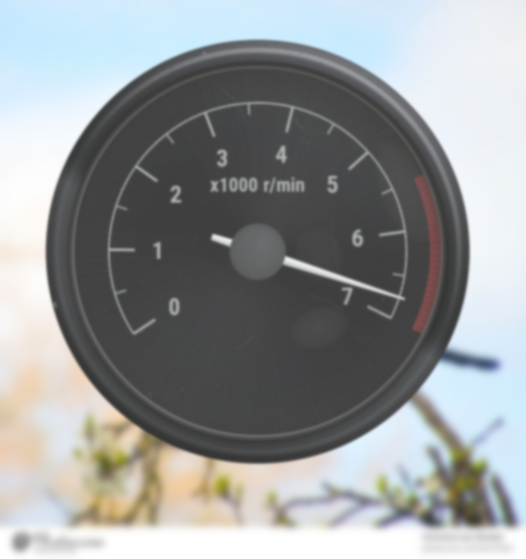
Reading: {"value": 6750, "unit": "rpm"}
